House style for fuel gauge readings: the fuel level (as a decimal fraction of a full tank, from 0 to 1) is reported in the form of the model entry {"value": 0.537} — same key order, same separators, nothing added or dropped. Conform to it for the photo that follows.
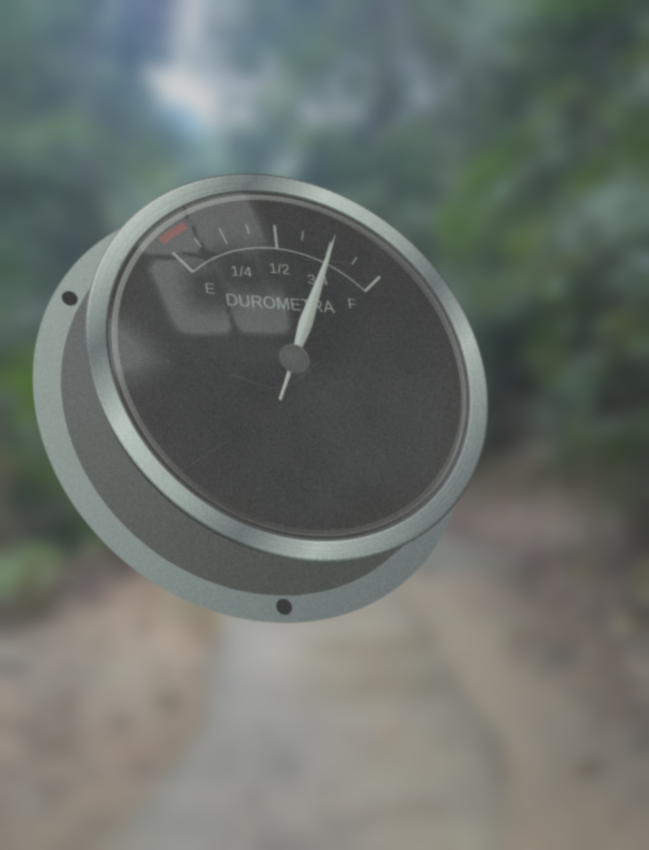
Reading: {"value": 0.75}
